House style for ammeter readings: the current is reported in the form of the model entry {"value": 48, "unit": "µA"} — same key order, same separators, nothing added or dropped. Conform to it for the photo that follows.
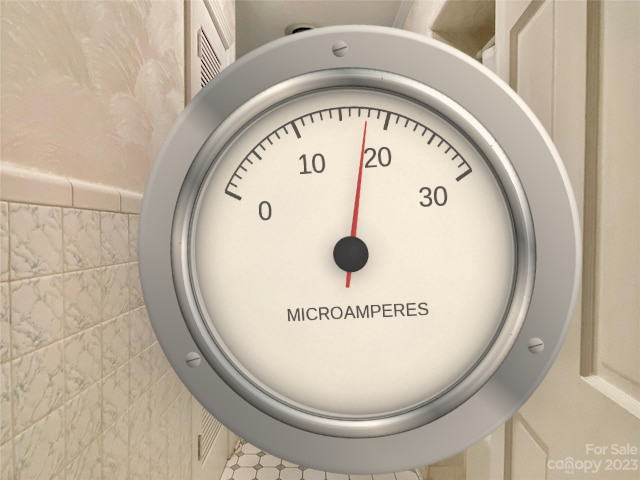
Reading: {"value": 18, "unit": "µA"}
